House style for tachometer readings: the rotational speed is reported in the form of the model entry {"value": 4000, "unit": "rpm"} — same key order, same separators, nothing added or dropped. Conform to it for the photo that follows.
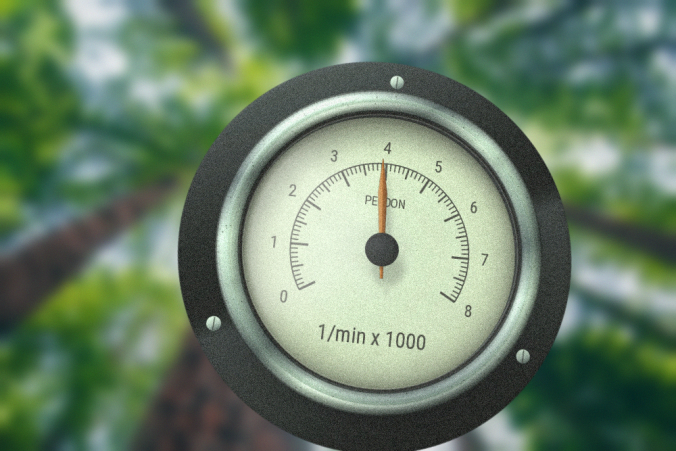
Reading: {"value": 3900, "unit": "rpm"}
